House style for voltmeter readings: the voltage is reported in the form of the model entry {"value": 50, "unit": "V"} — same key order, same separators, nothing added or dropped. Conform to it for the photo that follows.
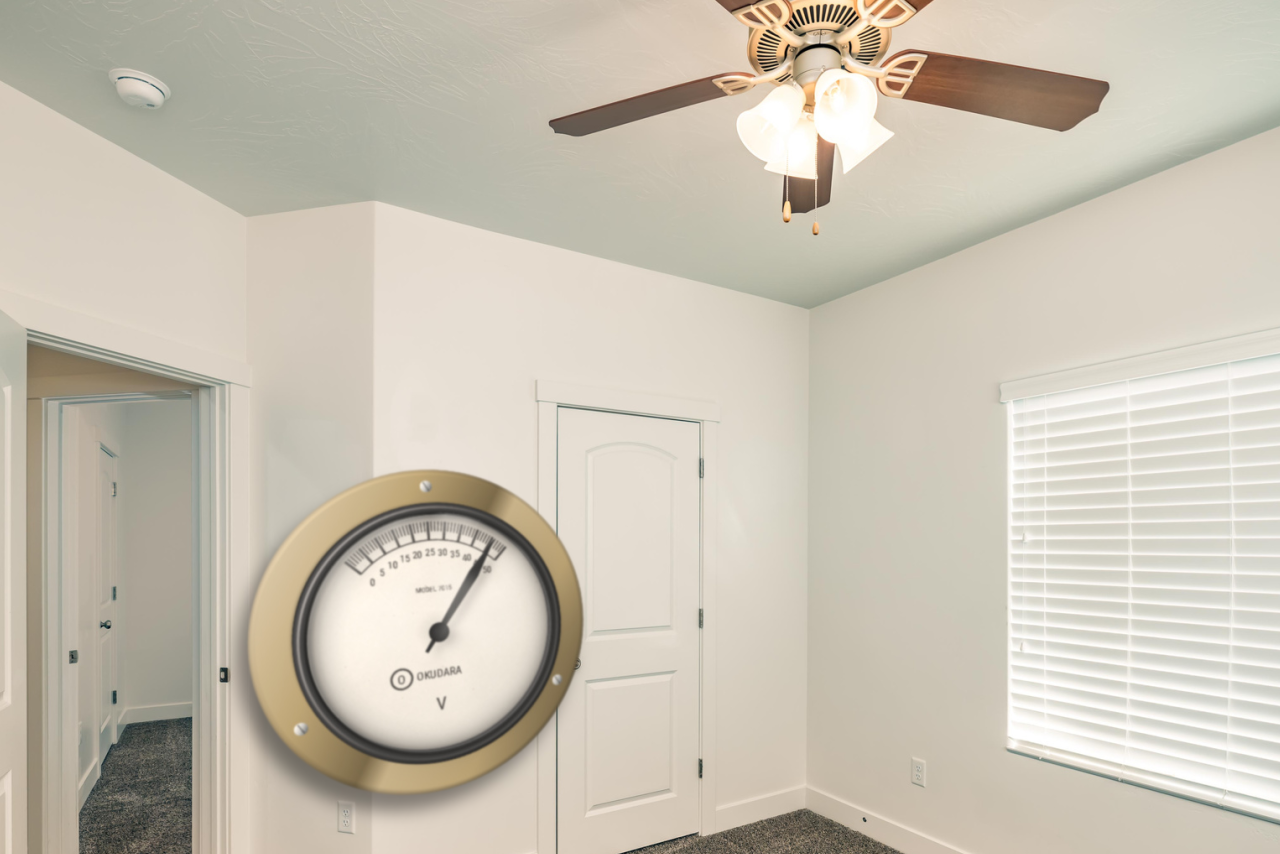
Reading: {"value": 45, "unit": "V"}
